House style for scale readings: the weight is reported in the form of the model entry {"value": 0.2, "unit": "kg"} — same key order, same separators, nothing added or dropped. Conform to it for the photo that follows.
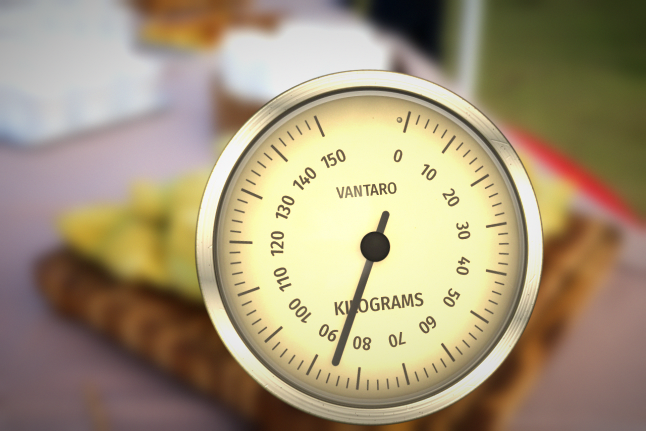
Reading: {"value": 86, "unit": "kg"}
